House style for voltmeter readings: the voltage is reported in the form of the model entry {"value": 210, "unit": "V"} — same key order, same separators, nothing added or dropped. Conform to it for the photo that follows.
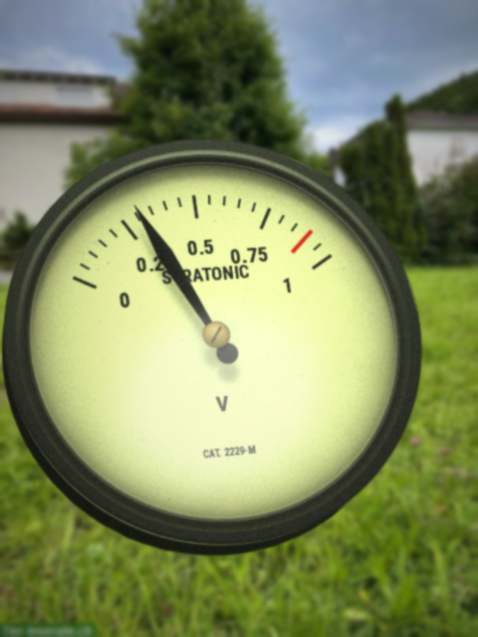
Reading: {"value": 0.3, "unit": "V"}
